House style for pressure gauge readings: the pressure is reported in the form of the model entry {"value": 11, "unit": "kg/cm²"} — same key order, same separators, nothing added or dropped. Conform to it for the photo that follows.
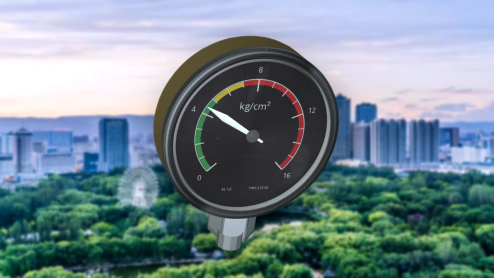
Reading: {"value": 4.5, "unit": "kg/cm²"}
